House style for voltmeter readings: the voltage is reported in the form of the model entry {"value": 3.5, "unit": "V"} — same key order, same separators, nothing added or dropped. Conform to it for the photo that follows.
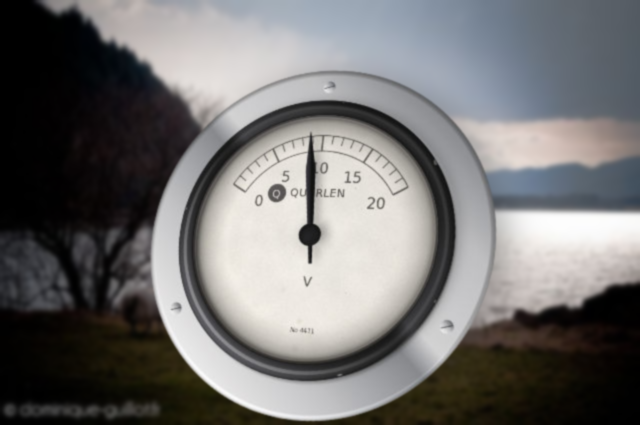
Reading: {"value": 9, "unit": "V"}
